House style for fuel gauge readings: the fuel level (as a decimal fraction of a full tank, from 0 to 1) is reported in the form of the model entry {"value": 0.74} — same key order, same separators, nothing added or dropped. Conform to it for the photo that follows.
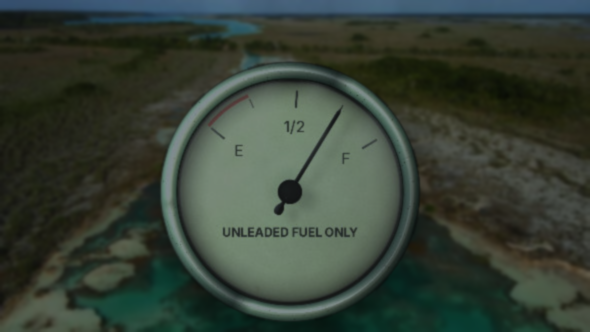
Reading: {"value": 0.75}
